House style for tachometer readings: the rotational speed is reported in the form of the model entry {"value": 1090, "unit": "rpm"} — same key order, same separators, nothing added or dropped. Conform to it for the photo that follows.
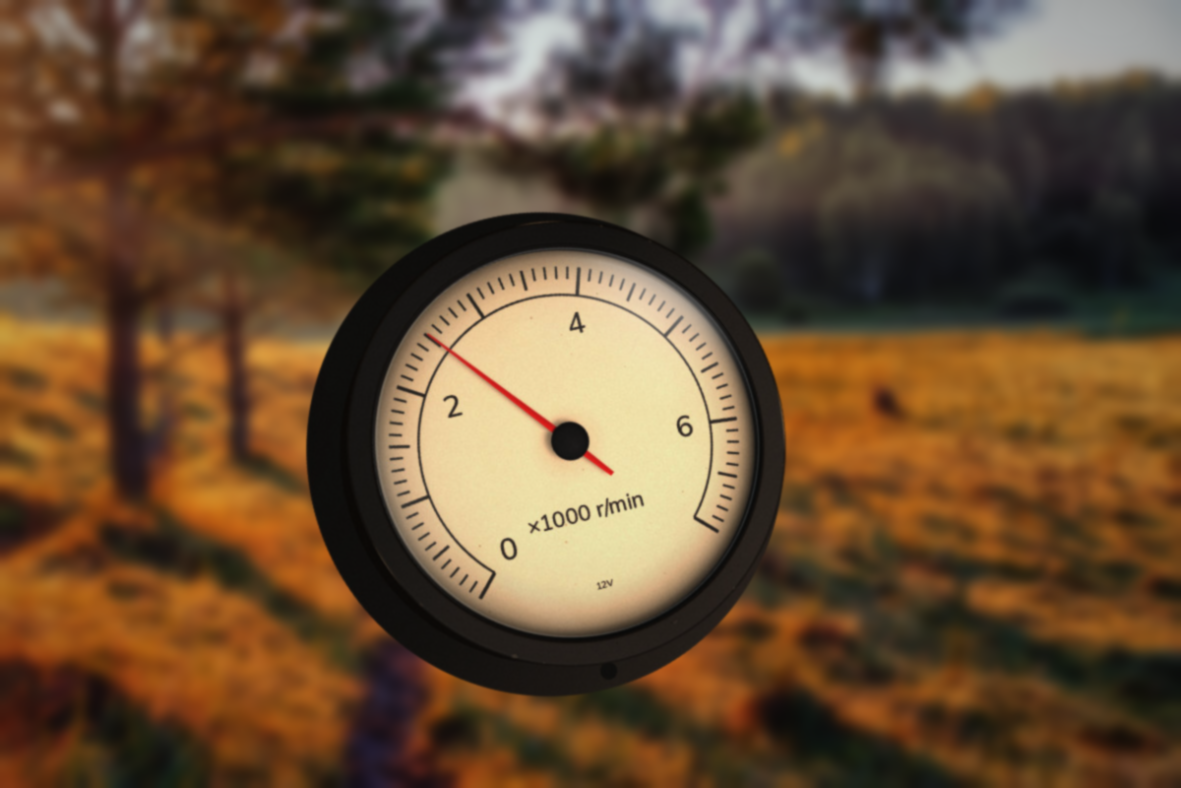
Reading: {"value": 2500, "unit": "rpm"}
